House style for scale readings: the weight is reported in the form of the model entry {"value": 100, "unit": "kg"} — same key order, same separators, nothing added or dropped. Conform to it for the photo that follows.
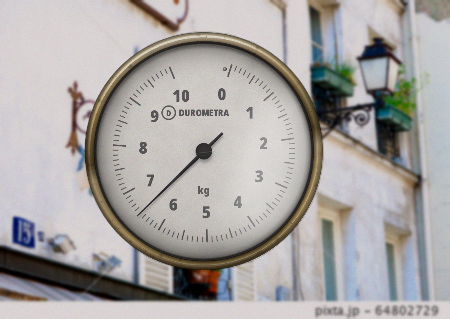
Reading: {"value": 6.5, "unit": "kg"}
